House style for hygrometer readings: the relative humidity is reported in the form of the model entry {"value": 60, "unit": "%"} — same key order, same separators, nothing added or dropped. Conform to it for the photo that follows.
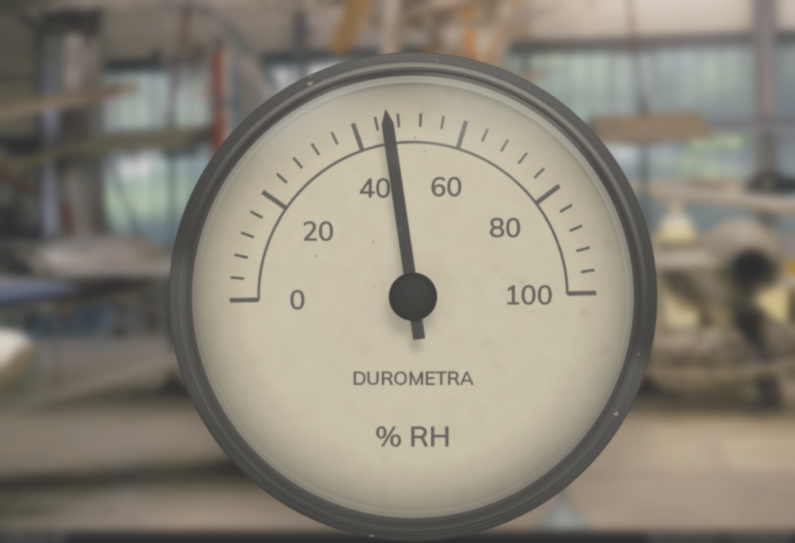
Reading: {"value": 46, "unit": "%"}
